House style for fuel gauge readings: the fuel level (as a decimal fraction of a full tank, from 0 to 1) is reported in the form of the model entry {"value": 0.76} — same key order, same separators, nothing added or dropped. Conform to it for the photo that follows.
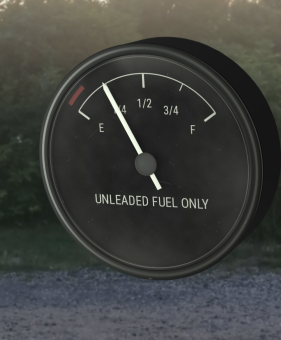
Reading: {"value": 0.25}
